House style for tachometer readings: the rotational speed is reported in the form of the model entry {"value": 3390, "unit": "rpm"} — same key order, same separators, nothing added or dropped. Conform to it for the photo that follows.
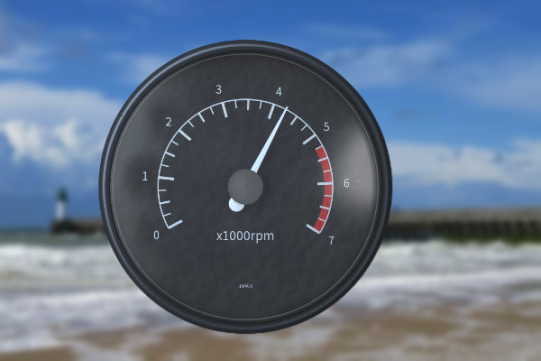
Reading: {"value": 4250, "unit": "rpm"}
